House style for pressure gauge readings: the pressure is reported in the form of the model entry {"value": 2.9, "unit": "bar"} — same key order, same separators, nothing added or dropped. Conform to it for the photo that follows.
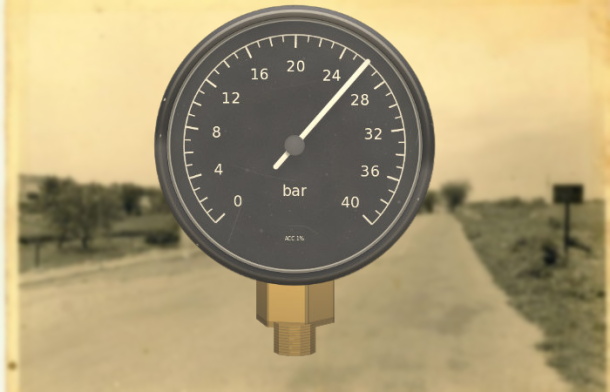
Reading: {"value": 26, "unit": "bar"}
